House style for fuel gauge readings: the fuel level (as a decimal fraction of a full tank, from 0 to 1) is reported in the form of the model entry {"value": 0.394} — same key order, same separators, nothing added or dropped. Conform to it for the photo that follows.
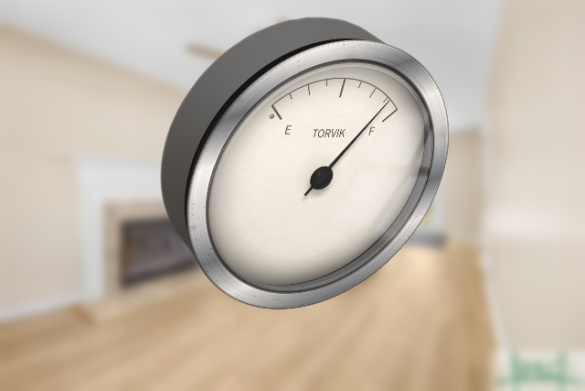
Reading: {"value": 0.875}
